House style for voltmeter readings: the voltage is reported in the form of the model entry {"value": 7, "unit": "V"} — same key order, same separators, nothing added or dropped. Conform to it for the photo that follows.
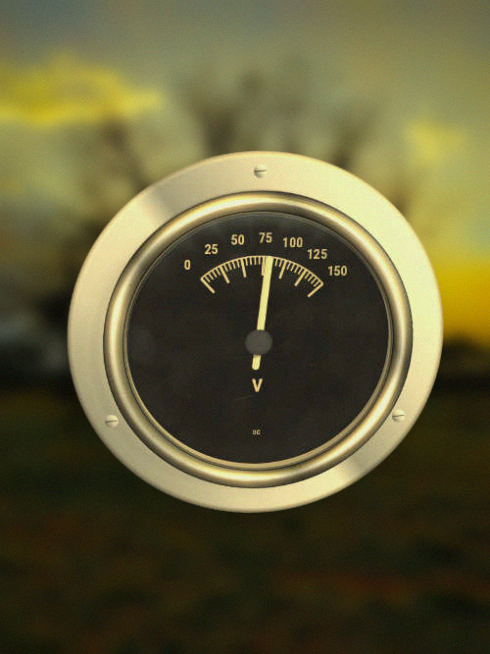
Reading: {"value": 80, "unit": "V"}
